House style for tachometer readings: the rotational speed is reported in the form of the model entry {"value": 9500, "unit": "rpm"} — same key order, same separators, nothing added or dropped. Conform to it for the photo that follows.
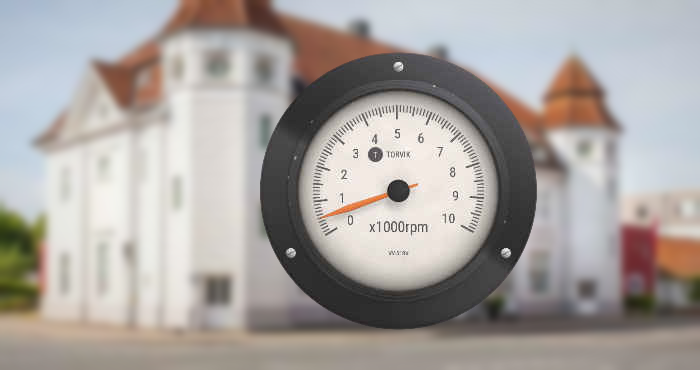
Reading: {"value": 500, "unit": "rpm"}
